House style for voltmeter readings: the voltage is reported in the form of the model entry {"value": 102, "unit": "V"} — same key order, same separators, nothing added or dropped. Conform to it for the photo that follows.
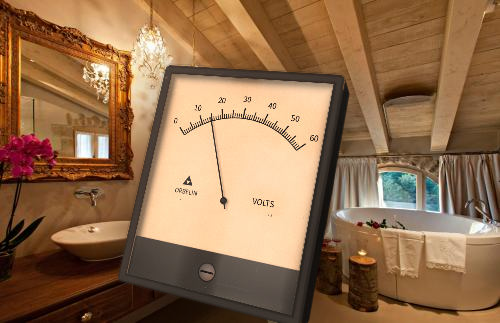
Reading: {"value": 15, "unit": "V"}
